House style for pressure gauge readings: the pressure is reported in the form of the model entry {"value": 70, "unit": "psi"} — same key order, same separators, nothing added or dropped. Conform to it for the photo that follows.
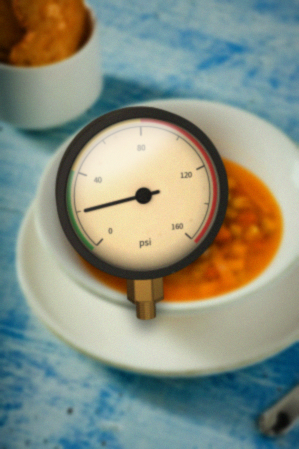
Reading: {"value": 20, "unit": "psi"}
